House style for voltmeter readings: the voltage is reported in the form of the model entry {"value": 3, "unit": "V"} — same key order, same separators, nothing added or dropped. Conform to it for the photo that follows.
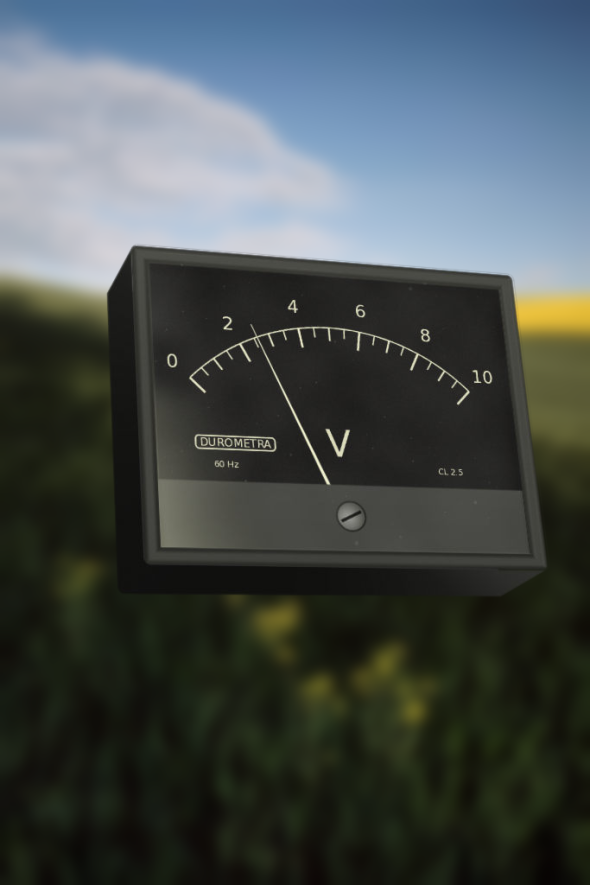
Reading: {"value": 2.5, "unit": "V"}
